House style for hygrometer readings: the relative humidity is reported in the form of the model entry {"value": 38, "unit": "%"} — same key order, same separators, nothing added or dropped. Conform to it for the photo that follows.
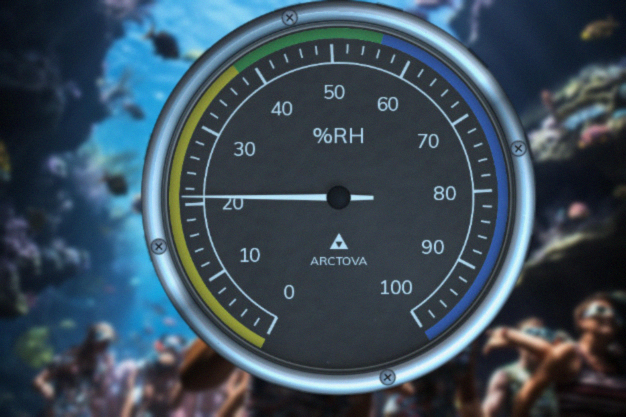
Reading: {"value": 21, "unit": "%"}
